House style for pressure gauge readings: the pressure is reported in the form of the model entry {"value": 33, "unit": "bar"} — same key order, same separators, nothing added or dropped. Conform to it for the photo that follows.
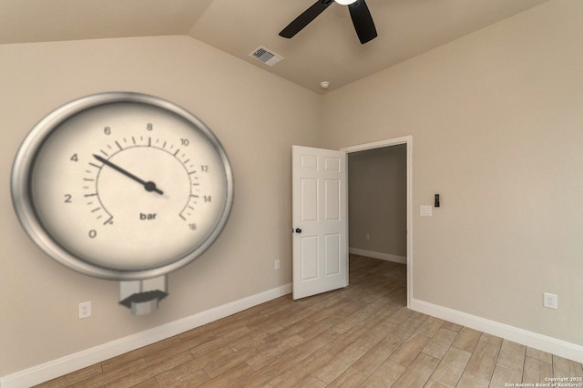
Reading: {"value": 4.5, "unit": "bar"}
